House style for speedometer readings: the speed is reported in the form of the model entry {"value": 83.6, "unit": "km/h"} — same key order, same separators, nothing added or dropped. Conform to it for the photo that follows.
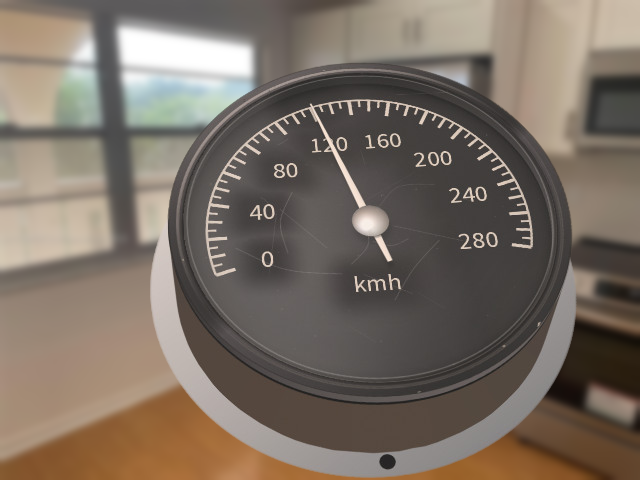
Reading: {"value": 120, "unit": "km/h"}
